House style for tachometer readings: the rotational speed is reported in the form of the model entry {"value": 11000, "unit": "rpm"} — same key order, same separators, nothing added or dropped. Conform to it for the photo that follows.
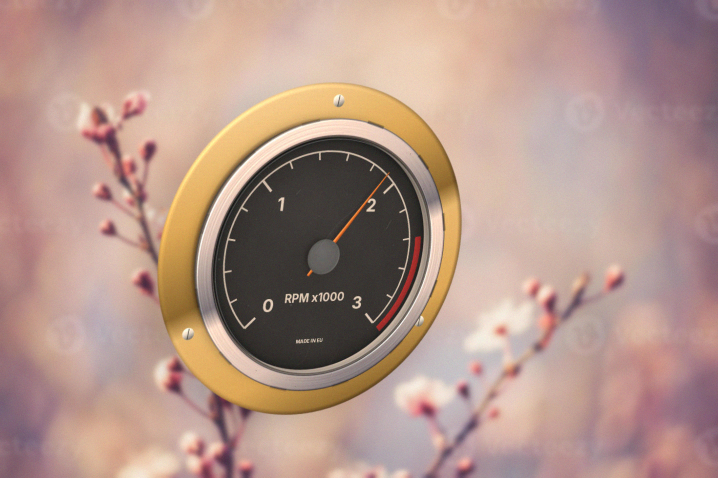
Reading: {"value": 1900, "unit": "rpm"}
